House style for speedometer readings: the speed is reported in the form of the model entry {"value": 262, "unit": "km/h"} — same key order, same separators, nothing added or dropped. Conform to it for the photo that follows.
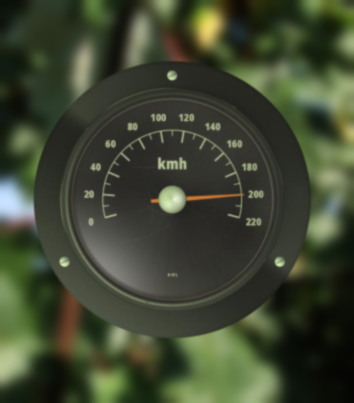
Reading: {"value": 200, "unit": "km/h"}
